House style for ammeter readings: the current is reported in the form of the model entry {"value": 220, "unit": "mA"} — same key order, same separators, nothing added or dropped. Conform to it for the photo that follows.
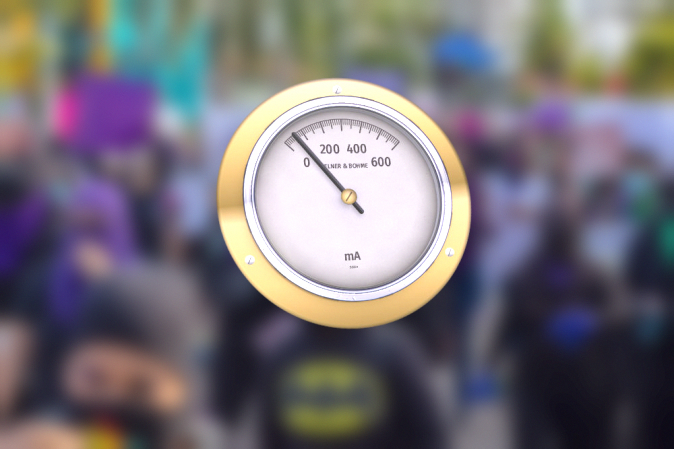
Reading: {"value": 50, "unit": "mA"}
